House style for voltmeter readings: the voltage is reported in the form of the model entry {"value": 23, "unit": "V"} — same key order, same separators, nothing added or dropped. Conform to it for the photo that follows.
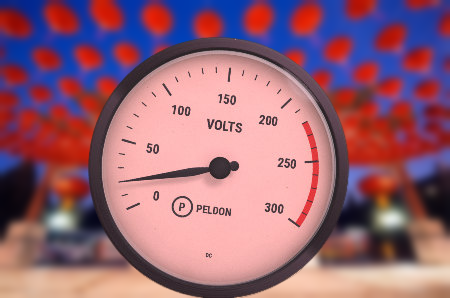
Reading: {"value": 20, "unit": "V"}
